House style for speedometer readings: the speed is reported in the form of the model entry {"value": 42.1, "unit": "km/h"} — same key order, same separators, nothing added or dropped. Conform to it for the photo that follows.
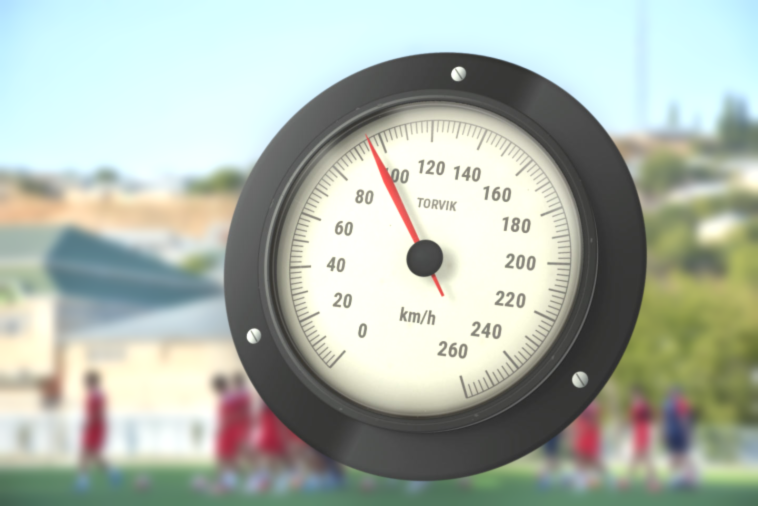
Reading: {"value": 96, "unit": "km/h"}
